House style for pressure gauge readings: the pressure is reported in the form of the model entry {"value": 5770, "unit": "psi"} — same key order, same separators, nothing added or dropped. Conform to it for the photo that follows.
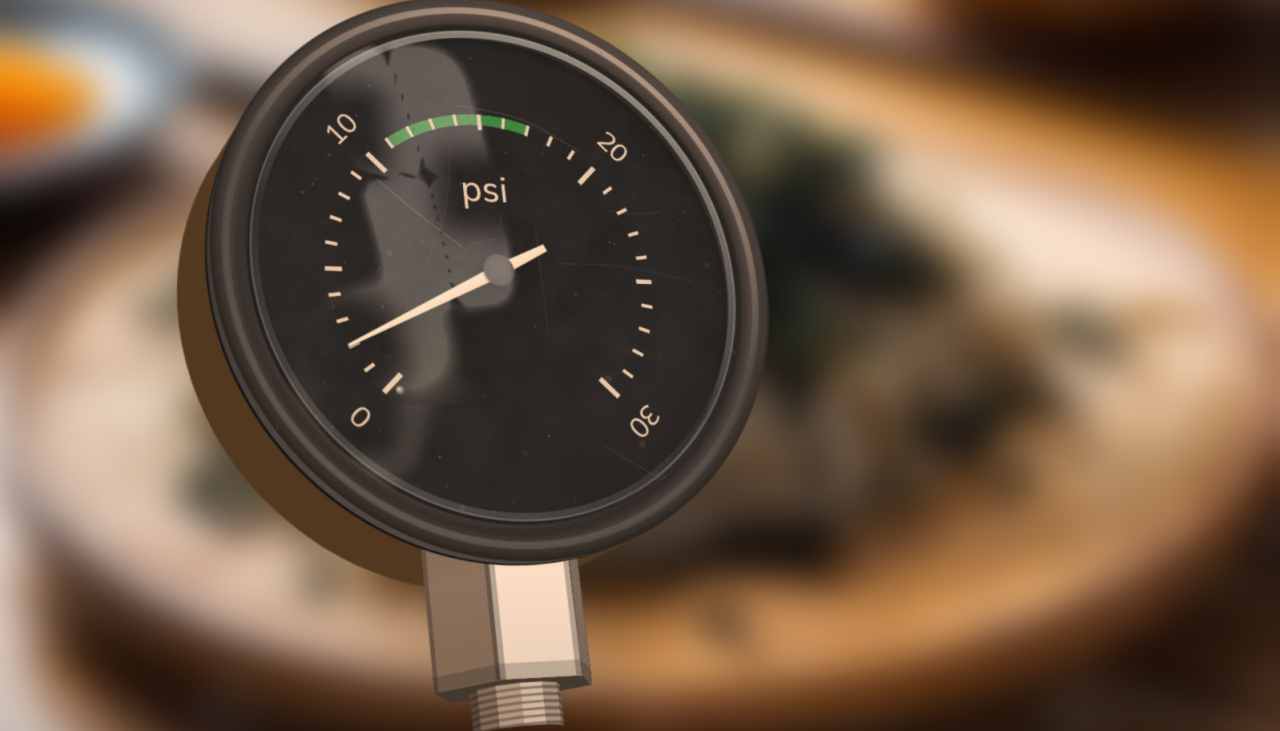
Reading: {"value": 2, "unit": "psi"}
